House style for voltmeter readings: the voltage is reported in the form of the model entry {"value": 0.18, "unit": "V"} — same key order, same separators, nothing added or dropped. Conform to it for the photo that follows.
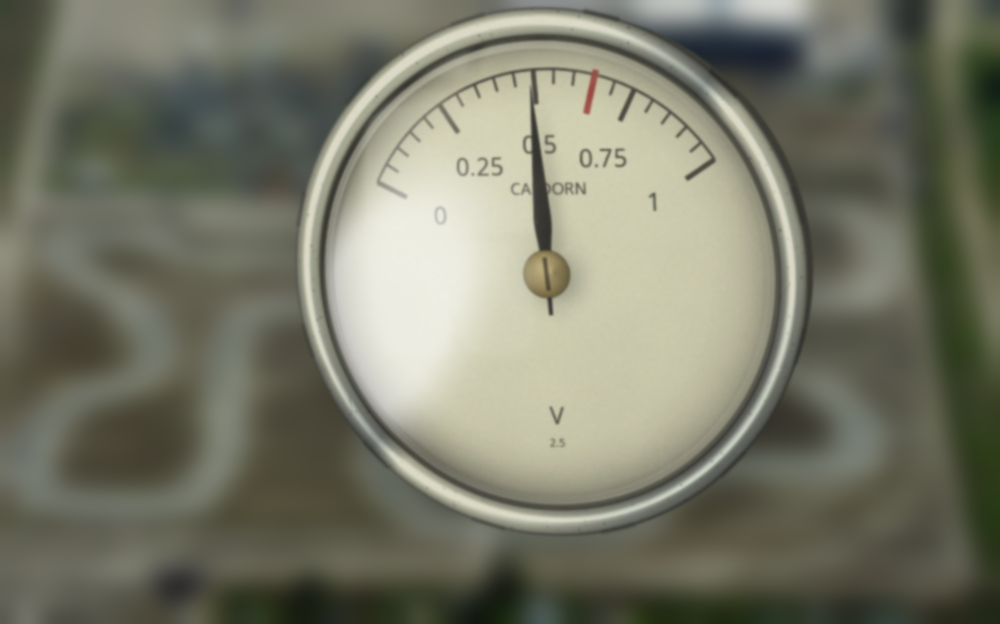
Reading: {"value": 0.5, "unit": "V"}
